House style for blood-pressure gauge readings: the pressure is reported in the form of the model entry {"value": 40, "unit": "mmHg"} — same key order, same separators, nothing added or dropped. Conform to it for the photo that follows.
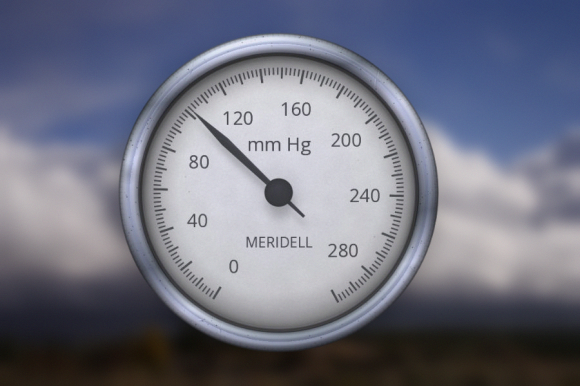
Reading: {"value": 102, "unit": "mmHg"}
